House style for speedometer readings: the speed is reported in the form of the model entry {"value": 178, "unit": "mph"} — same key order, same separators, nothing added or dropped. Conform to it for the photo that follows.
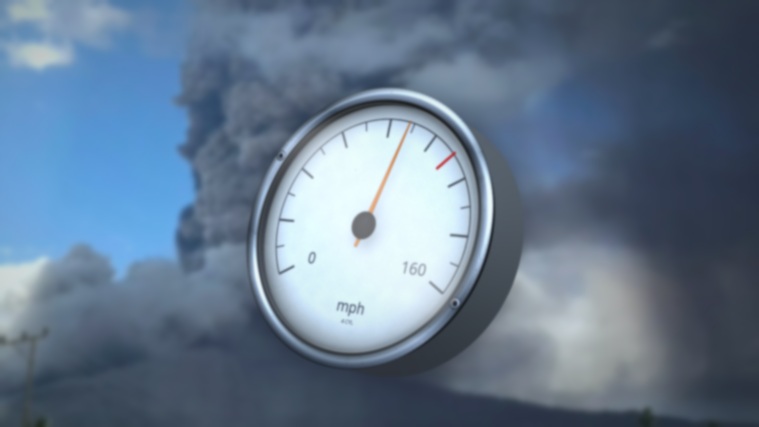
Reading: {"value": 90, "unit": "mph"}
